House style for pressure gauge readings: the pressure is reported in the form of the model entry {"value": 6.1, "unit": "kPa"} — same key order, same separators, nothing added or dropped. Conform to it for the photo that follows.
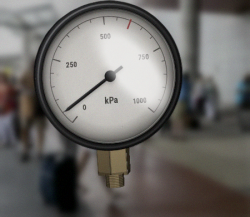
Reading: {"value": 50, "unit": "kPa"}
